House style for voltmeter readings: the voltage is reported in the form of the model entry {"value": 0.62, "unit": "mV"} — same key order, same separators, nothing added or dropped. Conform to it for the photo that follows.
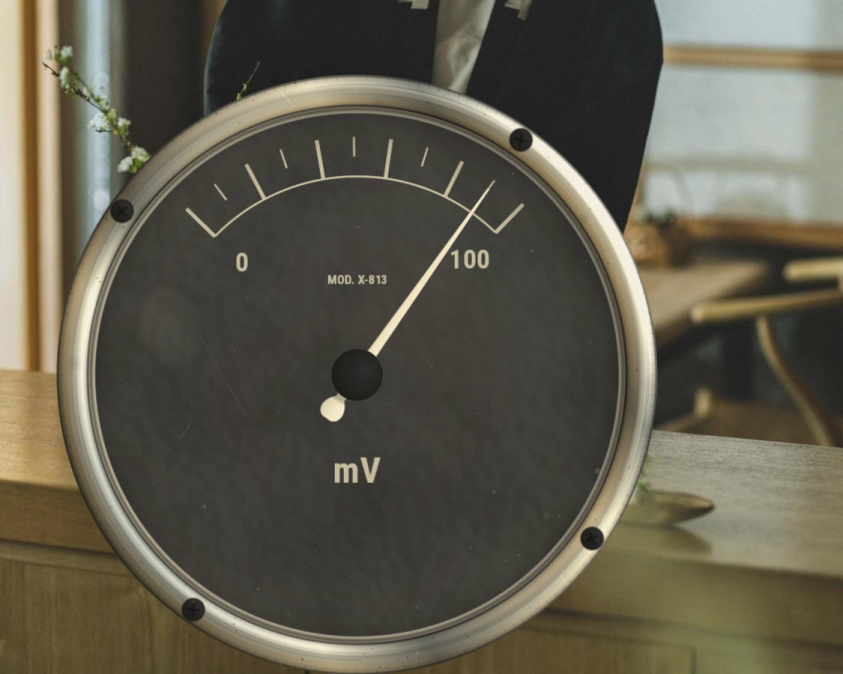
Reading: {"value": 90, "unit": "mV"}
